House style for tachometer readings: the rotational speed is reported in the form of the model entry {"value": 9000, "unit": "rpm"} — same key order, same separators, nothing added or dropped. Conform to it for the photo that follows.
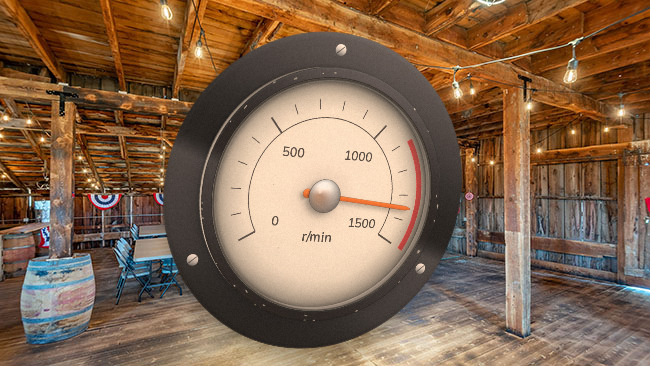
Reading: {"value": 1350, "unit": "rpm"}
